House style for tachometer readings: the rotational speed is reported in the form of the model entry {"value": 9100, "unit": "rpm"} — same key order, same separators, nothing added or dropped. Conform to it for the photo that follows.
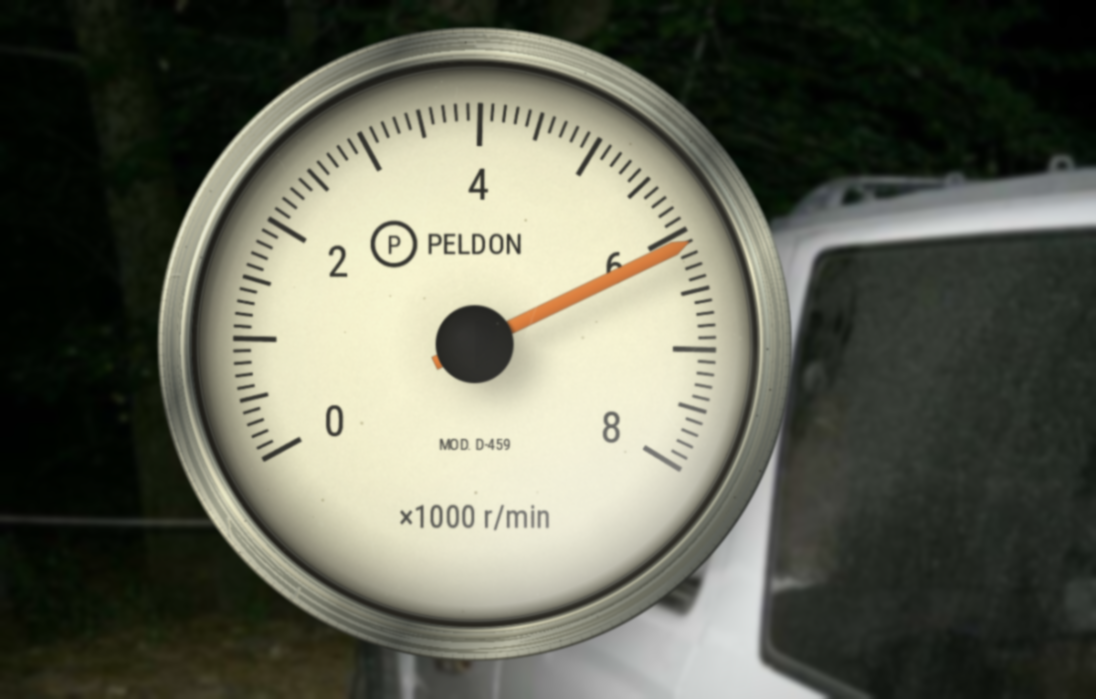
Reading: {"value": 6100, "unit": "rpm"}
